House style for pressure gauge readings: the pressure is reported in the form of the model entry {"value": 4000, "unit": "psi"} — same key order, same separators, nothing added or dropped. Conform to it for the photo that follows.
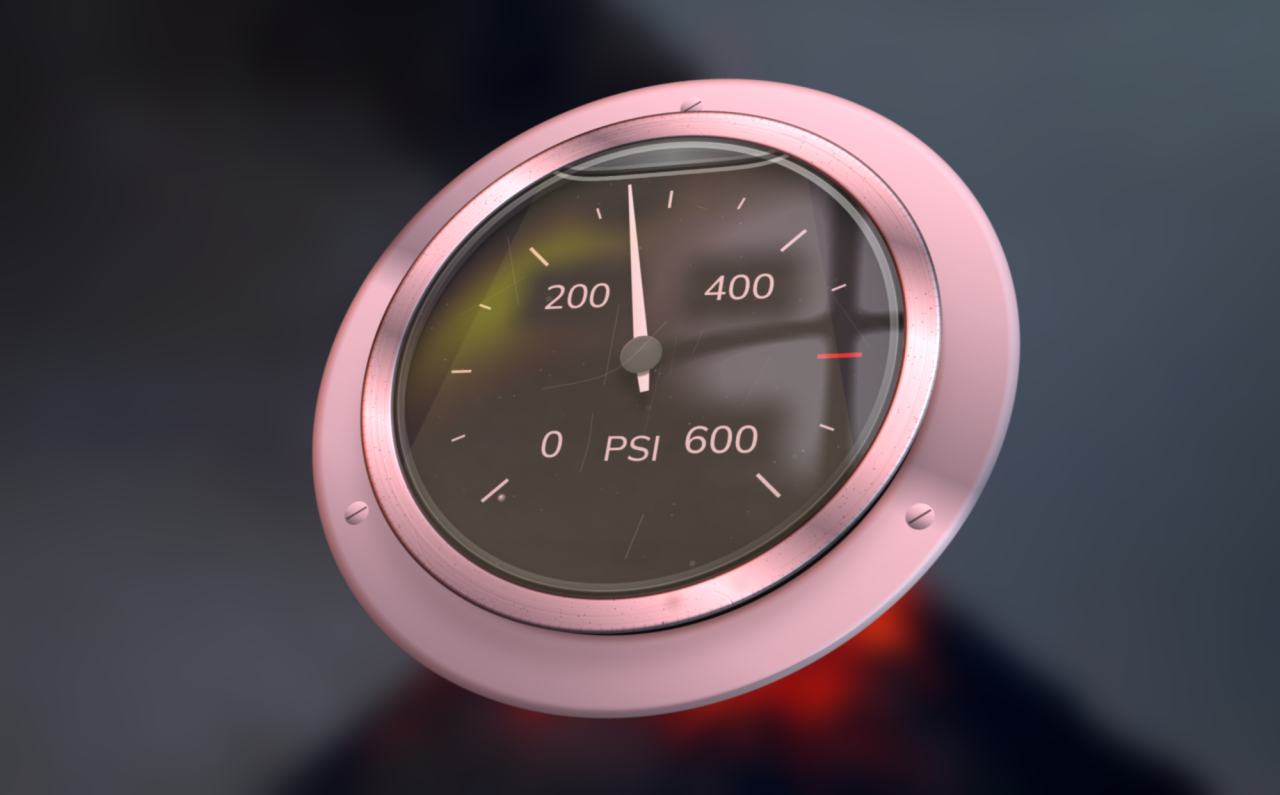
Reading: {"value": 275, "unit": "psi"}
